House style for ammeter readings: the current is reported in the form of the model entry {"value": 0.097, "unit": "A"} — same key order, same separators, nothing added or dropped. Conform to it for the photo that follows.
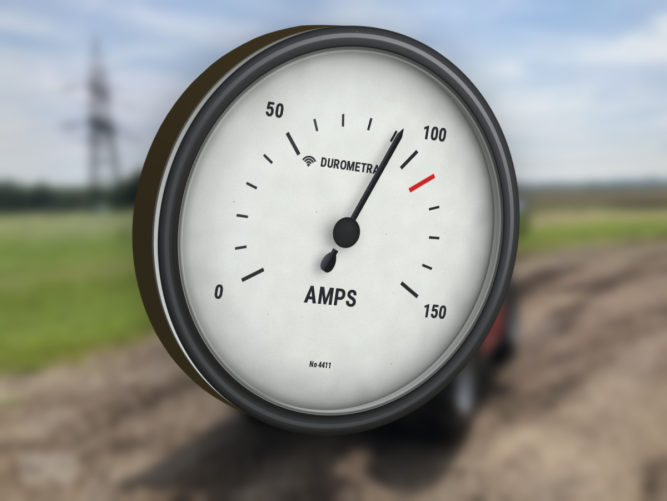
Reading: {"value": 90, "unit": "A"}
